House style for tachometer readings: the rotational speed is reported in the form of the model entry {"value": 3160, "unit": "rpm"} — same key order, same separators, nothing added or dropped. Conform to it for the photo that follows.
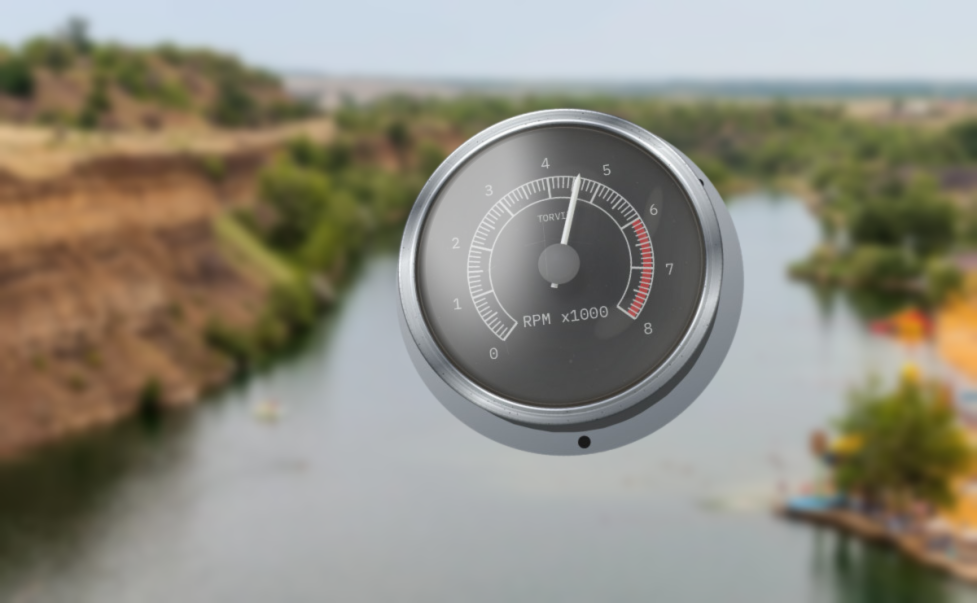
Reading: {"value": 4600, "unit": "rpm"}
